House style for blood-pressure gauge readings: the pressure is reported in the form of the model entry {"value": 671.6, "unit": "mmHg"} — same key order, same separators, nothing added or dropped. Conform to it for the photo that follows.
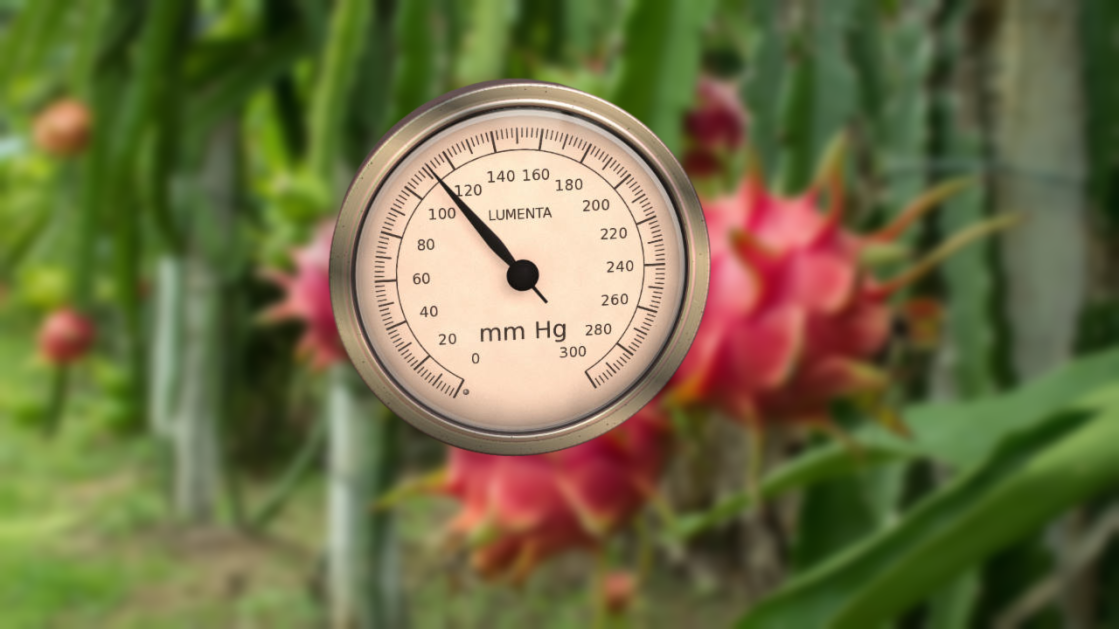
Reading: {"value": 112, "unit": "mmHg"}
